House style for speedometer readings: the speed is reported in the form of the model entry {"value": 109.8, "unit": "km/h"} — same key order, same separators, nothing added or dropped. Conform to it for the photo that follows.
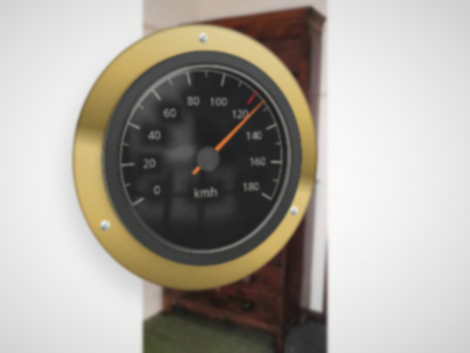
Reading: {"value": 125, "unit": "km/h"}
